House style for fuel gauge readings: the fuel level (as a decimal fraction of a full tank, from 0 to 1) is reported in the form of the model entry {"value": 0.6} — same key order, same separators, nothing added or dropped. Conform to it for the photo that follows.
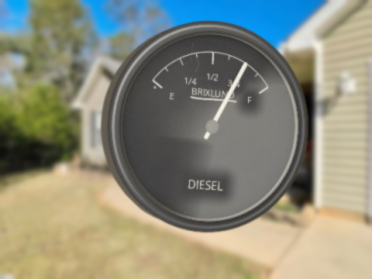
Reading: {"value": 0.75}
